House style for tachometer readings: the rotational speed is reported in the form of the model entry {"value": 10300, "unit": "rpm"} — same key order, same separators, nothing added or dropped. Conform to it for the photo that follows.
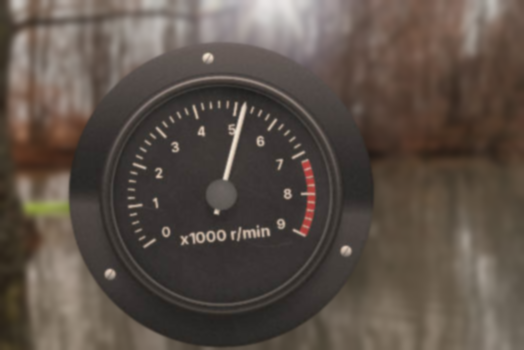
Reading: {"value": 5200, "unit": "rpm"}
